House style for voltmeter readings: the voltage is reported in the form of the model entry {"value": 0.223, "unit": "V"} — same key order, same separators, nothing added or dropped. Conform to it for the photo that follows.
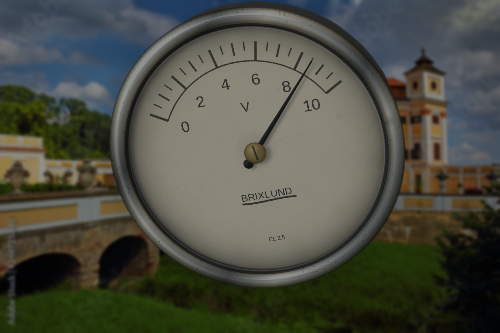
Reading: {"value": 8.5, "unit": "V"}
